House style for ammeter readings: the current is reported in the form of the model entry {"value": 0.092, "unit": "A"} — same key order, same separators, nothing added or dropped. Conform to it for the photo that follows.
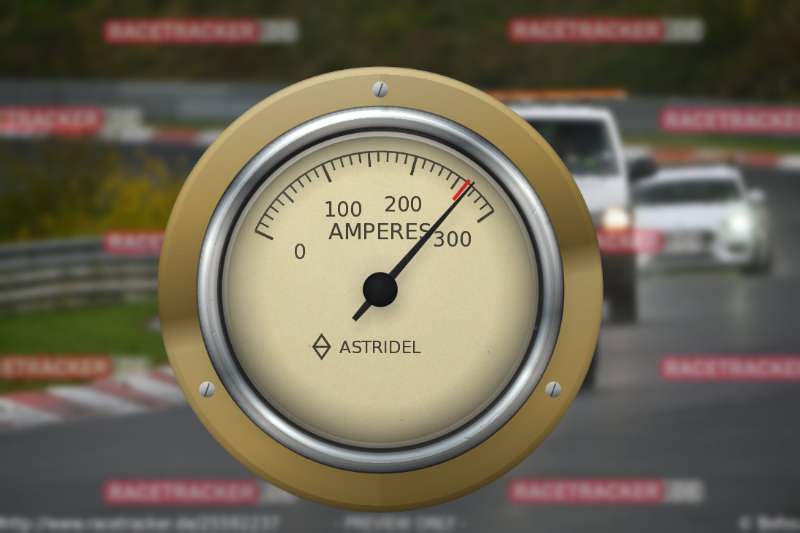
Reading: {"value": 265, "unit": "A"}
